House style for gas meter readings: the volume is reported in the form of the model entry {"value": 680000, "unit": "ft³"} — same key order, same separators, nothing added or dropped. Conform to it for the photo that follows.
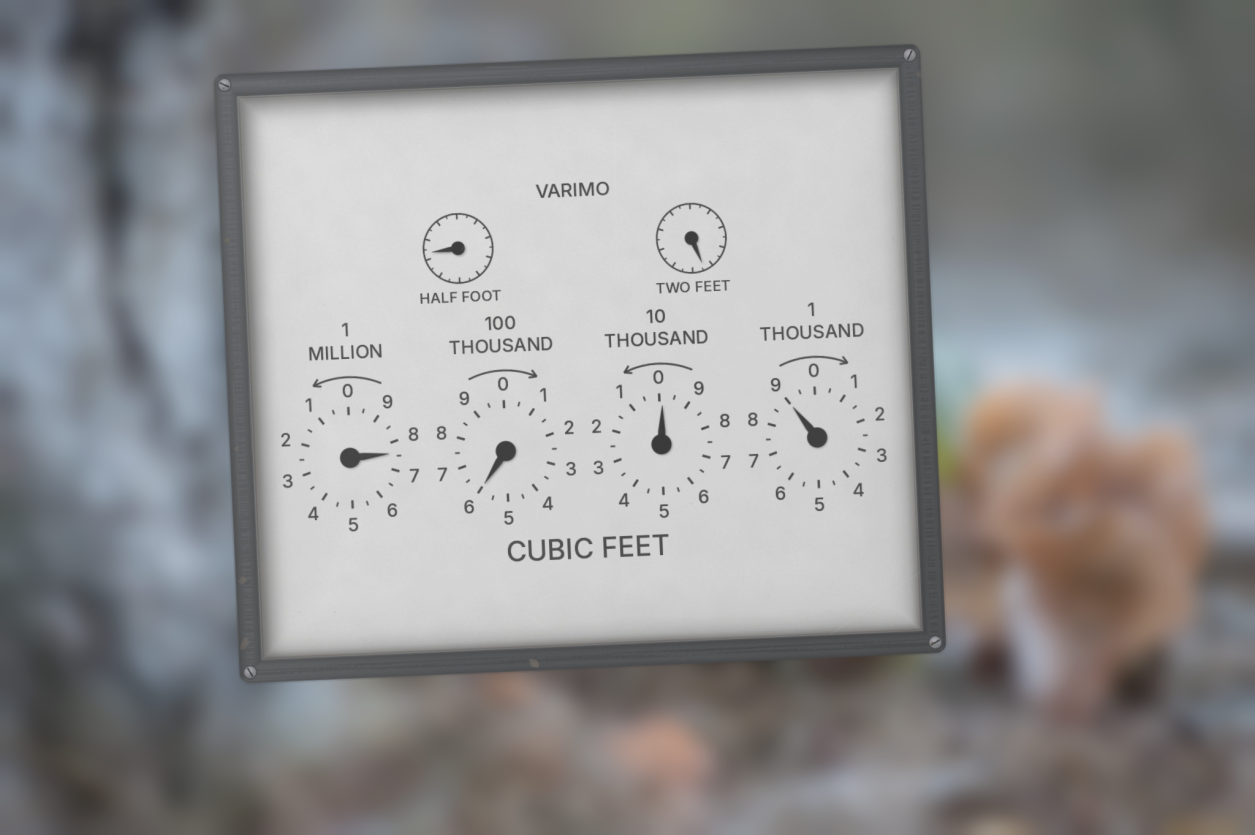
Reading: {"value": 759900, "unit": "ft³"}
